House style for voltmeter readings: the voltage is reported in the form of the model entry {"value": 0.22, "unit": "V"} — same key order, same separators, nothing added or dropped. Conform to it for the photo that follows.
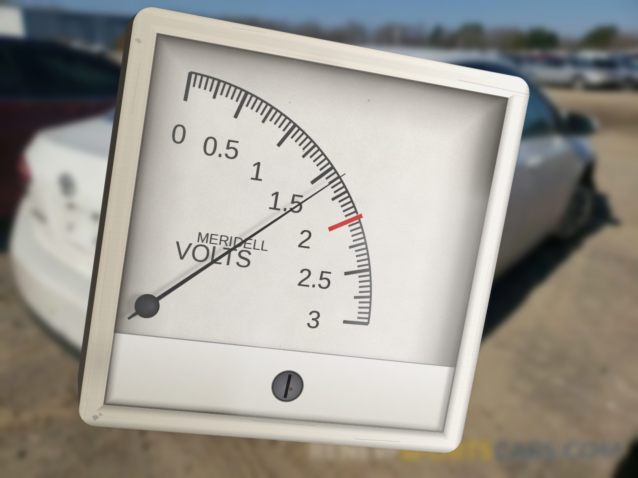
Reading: {"value": 1.6, "unit": "V"}
